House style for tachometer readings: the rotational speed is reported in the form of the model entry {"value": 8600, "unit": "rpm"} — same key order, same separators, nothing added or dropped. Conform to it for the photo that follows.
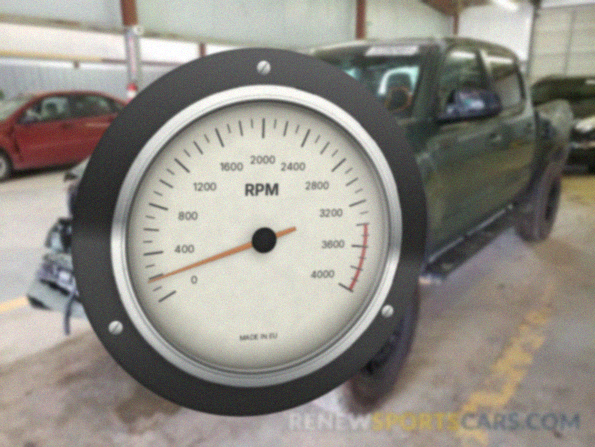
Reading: {"value": 200, "unit": "rpm"}
